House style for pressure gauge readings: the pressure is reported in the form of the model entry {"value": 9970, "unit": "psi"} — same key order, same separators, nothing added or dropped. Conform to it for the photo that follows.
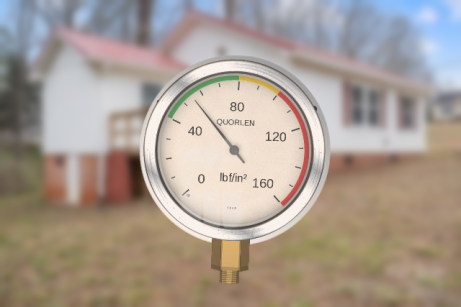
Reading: {"value": 55, "unit": "psi"}
